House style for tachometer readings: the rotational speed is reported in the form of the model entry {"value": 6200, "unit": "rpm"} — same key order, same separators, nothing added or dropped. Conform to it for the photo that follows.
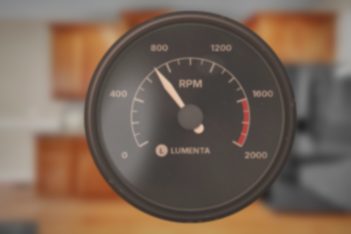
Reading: {"value": 700, "unit": "rpm"}
